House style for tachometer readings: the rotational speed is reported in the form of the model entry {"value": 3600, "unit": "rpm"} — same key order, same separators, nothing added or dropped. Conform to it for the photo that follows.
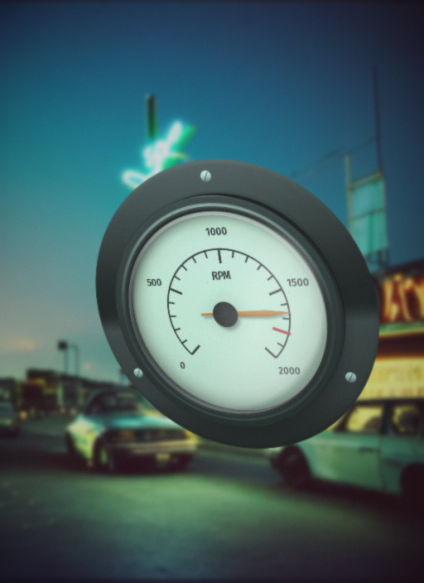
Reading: {"value": 1650, "unit": "rpm"}
